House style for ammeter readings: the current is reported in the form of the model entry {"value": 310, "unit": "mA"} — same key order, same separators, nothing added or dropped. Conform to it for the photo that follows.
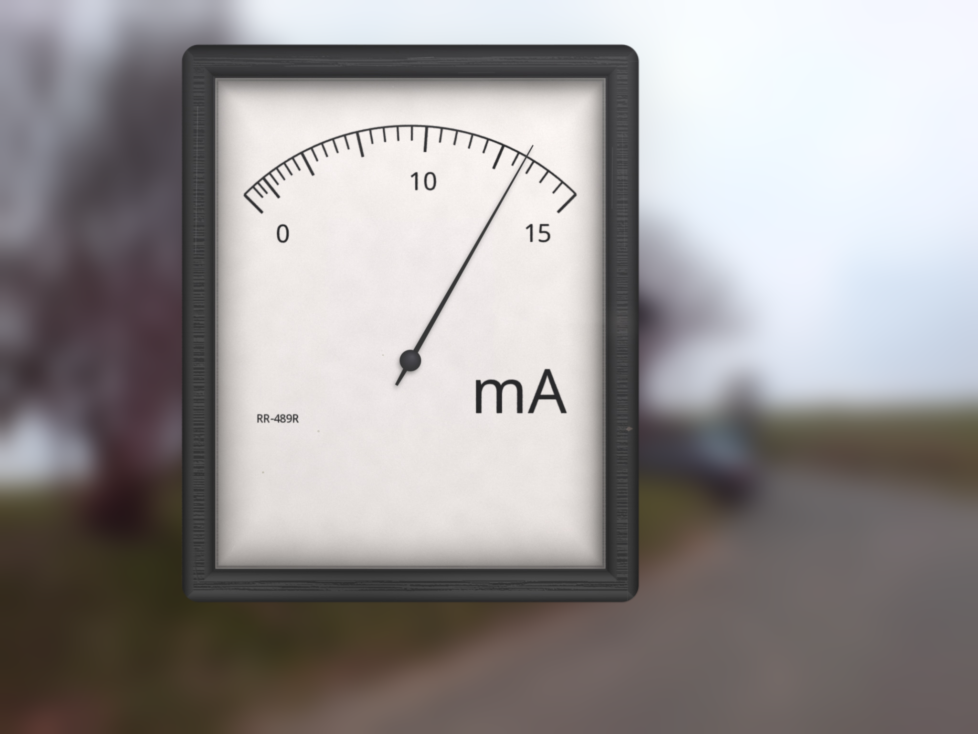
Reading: {"value": 13.25, "unit": "mA"}
